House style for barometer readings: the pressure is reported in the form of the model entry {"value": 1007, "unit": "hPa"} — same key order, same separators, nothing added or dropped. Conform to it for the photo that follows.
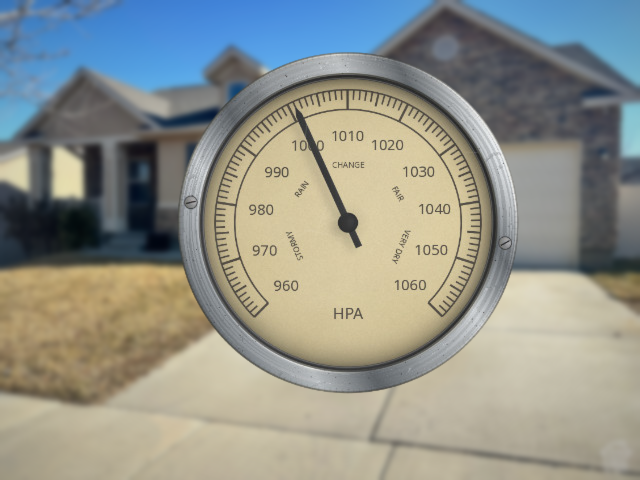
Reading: {"value": 1001, "unit": "hPa"}
